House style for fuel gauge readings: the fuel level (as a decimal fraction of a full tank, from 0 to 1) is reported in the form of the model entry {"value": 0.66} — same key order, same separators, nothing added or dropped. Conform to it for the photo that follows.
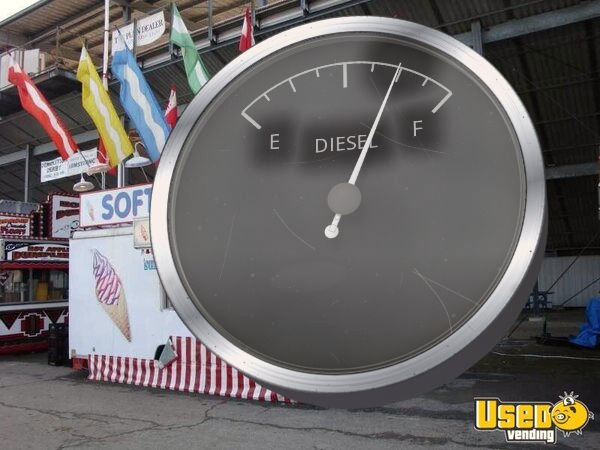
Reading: {"value": 0.75}
